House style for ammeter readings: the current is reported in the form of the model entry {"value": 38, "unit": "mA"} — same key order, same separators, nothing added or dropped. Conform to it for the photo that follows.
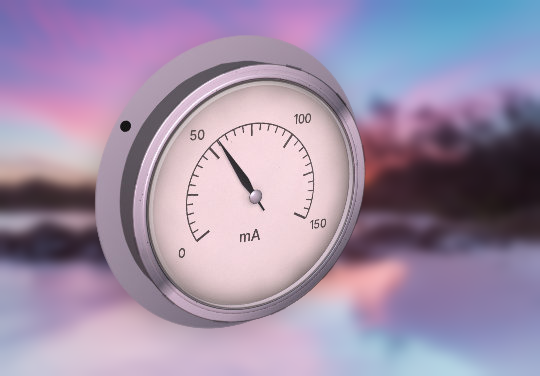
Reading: {"value": 55, "unit": "mA"}
